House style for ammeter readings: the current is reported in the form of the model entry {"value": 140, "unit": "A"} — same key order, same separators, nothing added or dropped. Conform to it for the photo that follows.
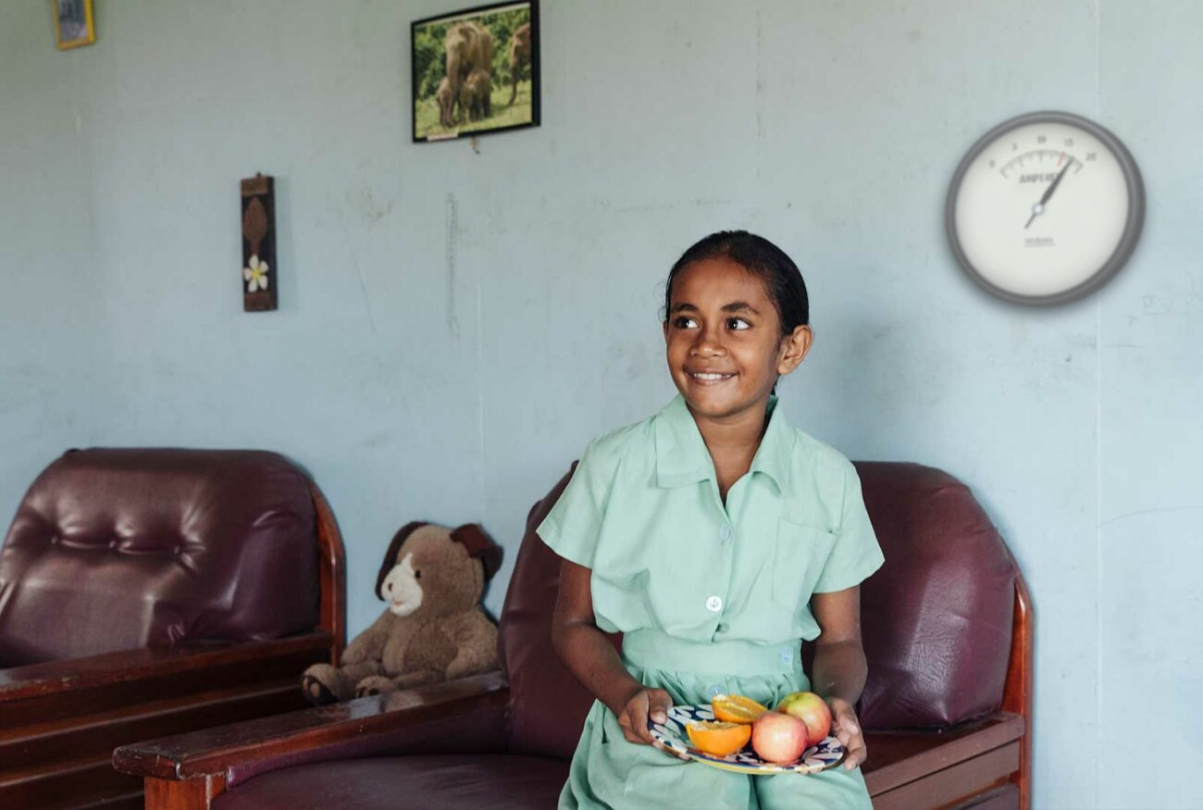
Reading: {"value": 17.5, "unit": "A"}
